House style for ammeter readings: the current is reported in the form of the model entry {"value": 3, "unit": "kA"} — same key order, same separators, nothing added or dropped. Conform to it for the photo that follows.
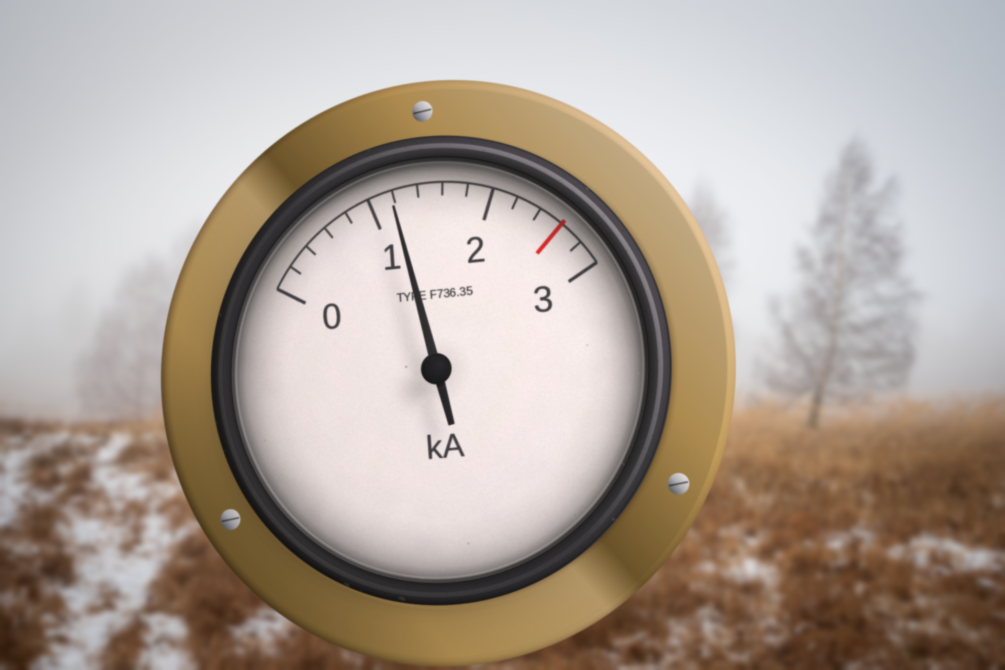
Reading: {"value": 1.2, "unit": "kA"}
